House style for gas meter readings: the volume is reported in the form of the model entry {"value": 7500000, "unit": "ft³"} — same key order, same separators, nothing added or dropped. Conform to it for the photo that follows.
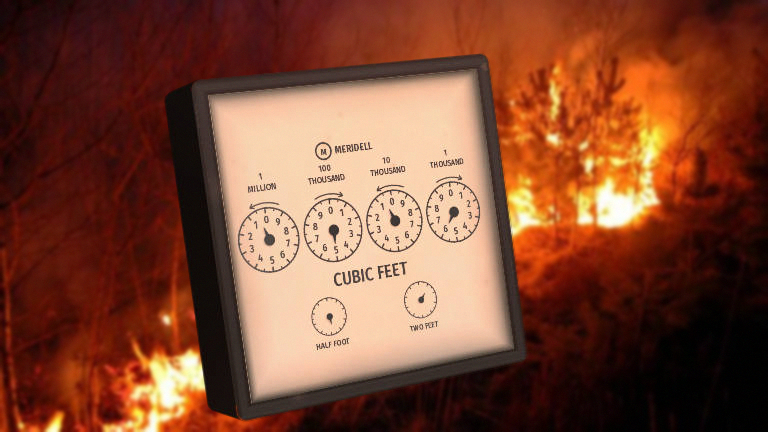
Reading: {"value": 50600, "unit": "ft³"}
